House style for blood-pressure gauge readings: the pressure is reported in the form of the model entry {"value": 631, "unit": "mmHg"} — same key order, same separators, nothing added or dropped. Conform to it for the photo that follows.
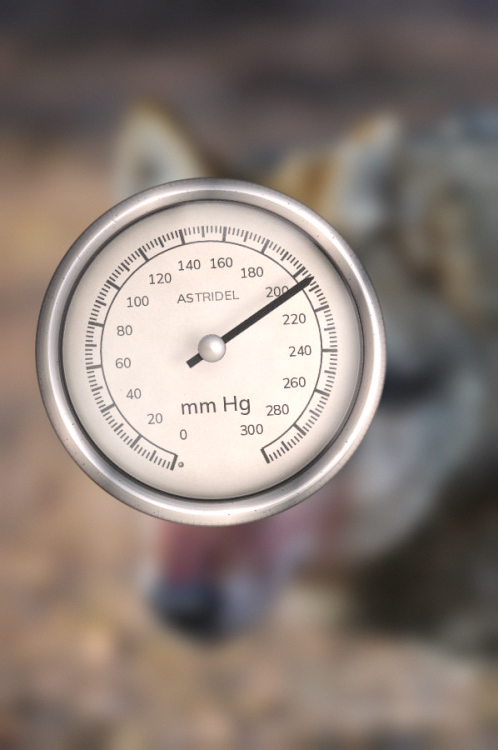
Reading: {"value": 206, "unit": "mmHg"}
